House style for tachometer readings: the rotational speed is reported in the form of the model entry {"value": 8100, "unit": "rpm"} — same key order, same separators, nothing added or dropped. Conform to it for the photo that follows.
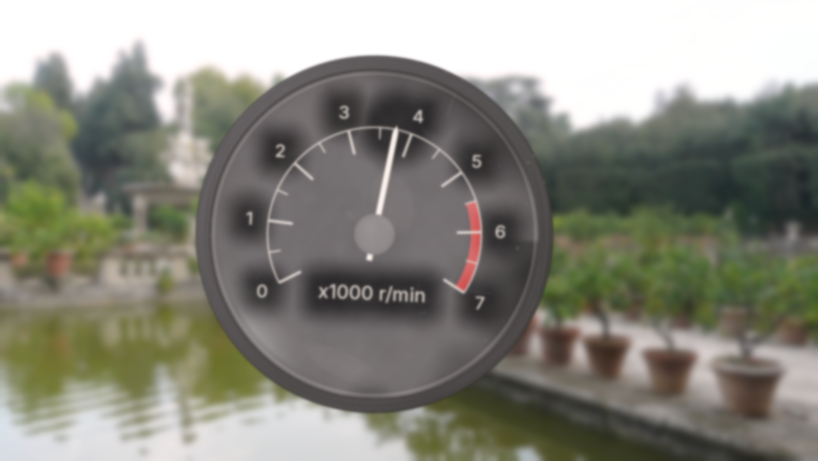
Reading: {"value": 3750, "unit": "rpm"}
